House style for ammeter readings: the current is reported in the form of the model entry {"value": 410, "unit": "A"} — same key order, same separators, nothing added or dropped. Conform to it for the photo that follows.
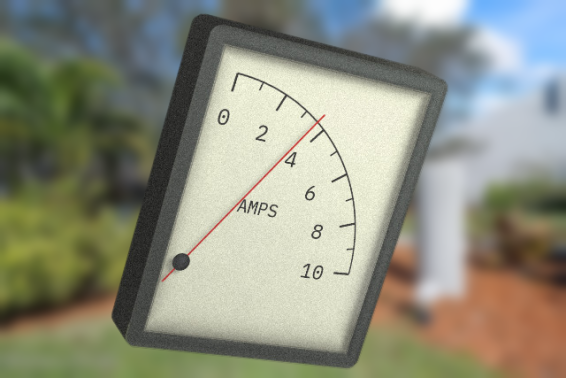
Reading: {"value": 3.5, "unit": "A"}
